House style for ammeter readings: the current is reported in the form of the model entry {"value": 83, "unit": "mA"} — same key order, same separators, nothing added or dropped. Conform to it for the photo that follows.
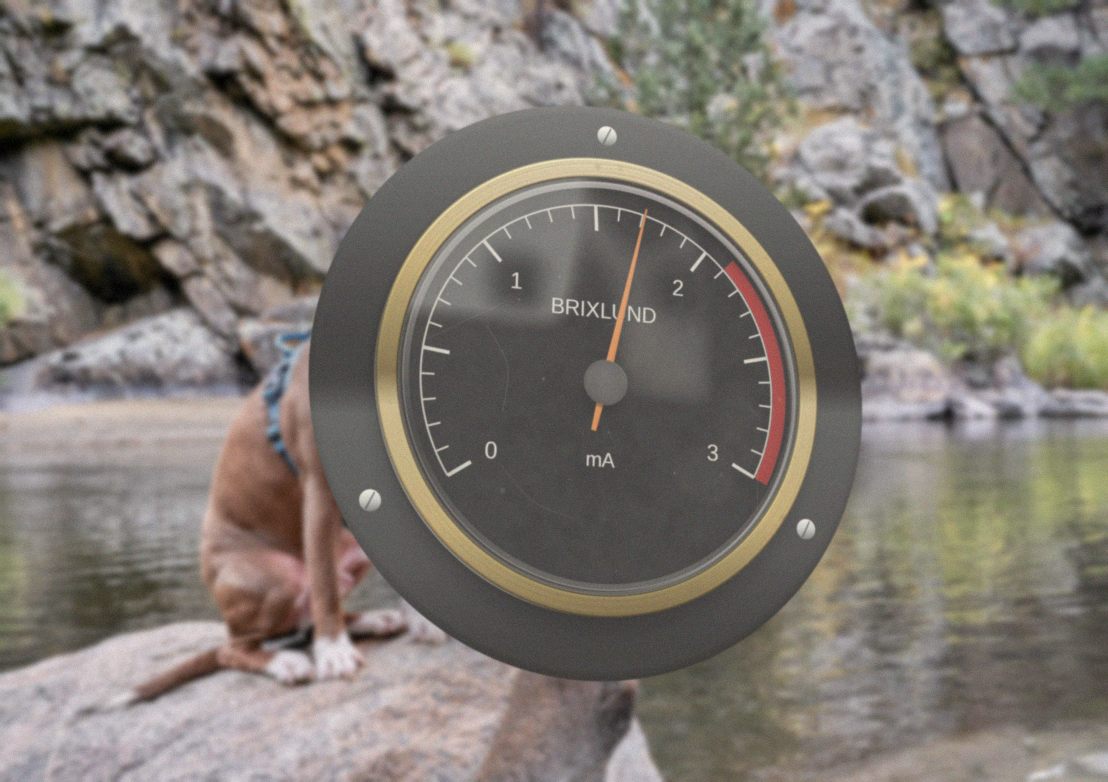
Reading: {"value": 1.7, "unit": "mA"}
